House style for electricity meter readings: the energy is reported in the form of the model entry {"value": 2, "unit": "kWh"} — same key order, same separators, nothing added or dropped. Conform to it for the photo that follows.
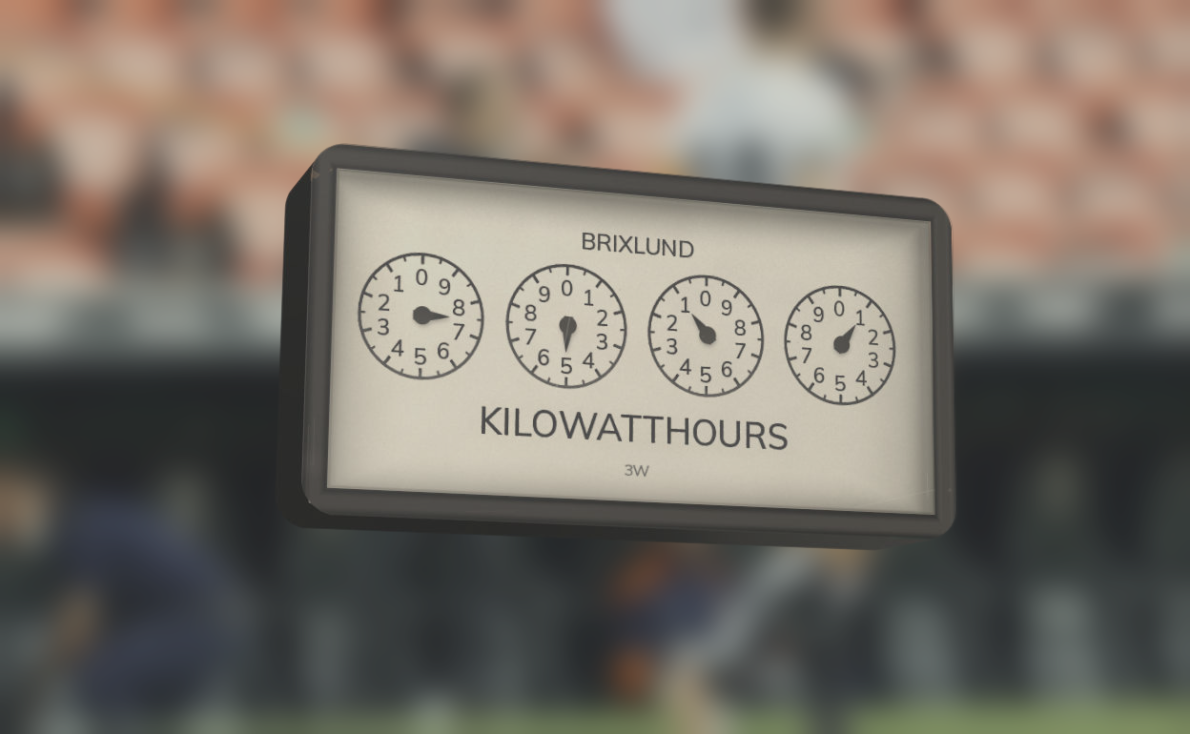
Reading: {"value": 7511, "unit": "kWh"}
